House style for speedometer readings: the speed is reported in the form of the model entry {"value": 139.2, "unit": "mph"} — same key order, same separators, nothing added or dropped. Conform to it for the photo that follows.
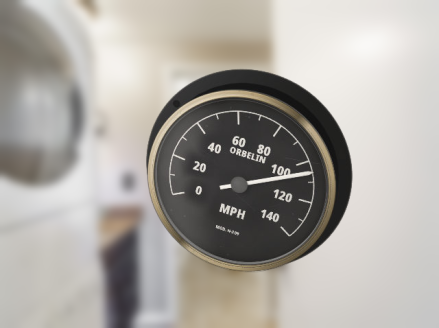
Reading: {"value": 105, "unit": "mph"}
